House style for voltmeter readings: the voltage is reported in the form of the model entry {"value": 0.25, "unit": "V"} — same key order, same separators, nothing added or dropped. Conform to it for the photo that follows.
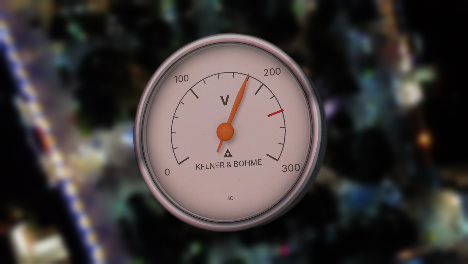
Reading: {"value": 180, "unit": "V"}
